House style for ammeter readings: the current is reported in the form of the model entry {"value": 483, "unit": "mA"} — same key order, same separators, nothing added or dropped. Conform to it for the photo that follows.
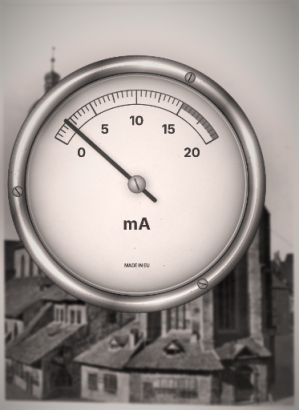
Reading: {"value": 2, "unit": "mA"}
